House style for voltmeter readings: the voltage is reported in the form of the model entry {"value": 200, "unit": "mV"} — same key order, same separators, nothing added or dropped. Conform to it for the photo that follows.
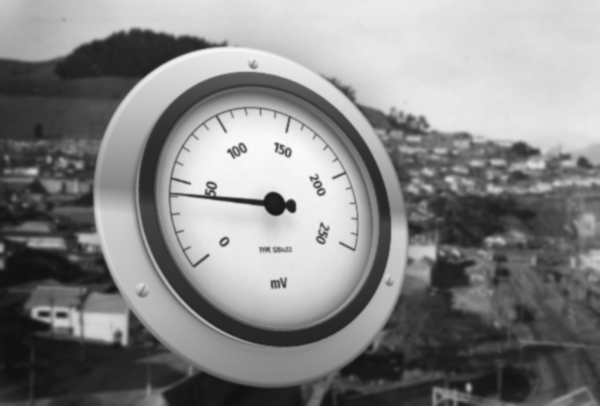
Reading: {"value": 40, "unit": "mV"}
